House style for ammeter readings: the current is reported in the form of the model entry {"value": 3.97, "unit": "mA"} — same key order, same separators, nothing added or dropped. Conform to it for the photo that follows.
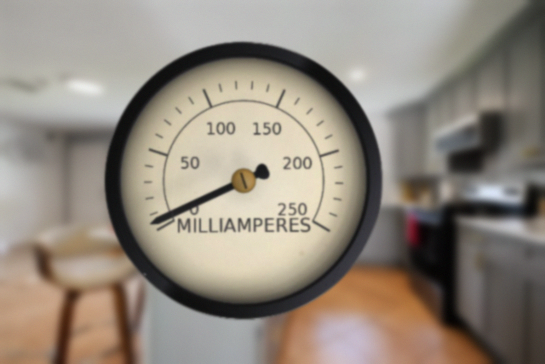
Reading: {"value": 5, "unit": "mA"}
